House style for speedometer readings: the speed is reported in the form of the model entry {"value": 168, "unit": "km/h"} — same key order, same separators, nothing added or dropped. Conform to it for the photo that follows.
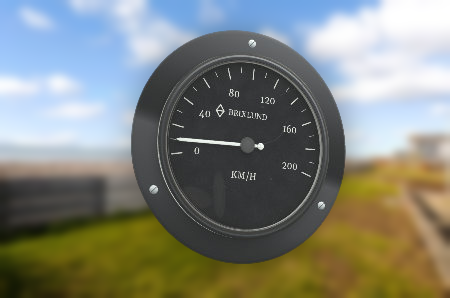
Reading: {"value": 10, "unit": "km/h"}
